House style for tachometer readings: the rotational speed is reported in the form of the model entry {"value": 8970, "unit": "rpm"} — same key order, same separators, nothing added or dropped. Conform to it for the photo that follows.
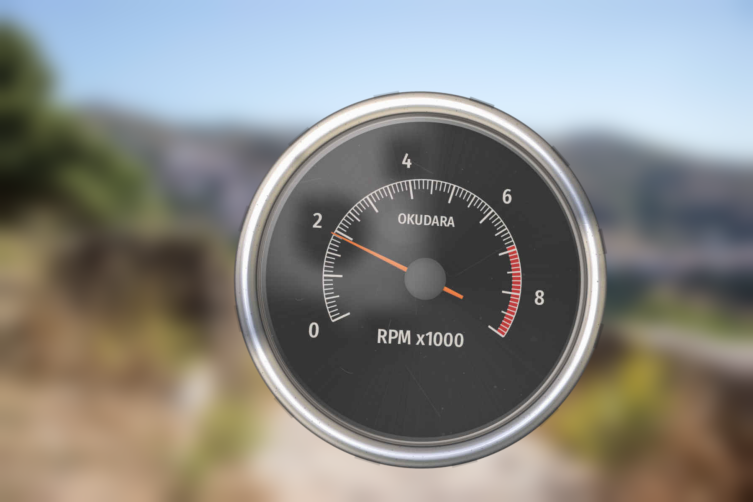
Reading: {"value": 1900, "unit": "rpm"}
